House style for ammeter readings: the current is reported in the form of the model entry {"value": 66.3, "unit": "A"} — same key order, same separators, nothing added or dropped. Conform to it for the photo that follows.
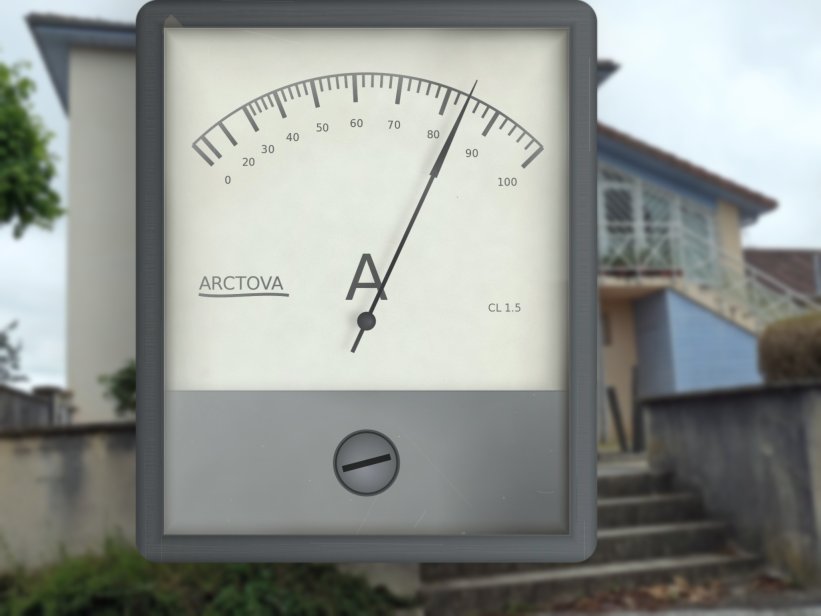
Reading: {"value": 84, "unit": "A"}
